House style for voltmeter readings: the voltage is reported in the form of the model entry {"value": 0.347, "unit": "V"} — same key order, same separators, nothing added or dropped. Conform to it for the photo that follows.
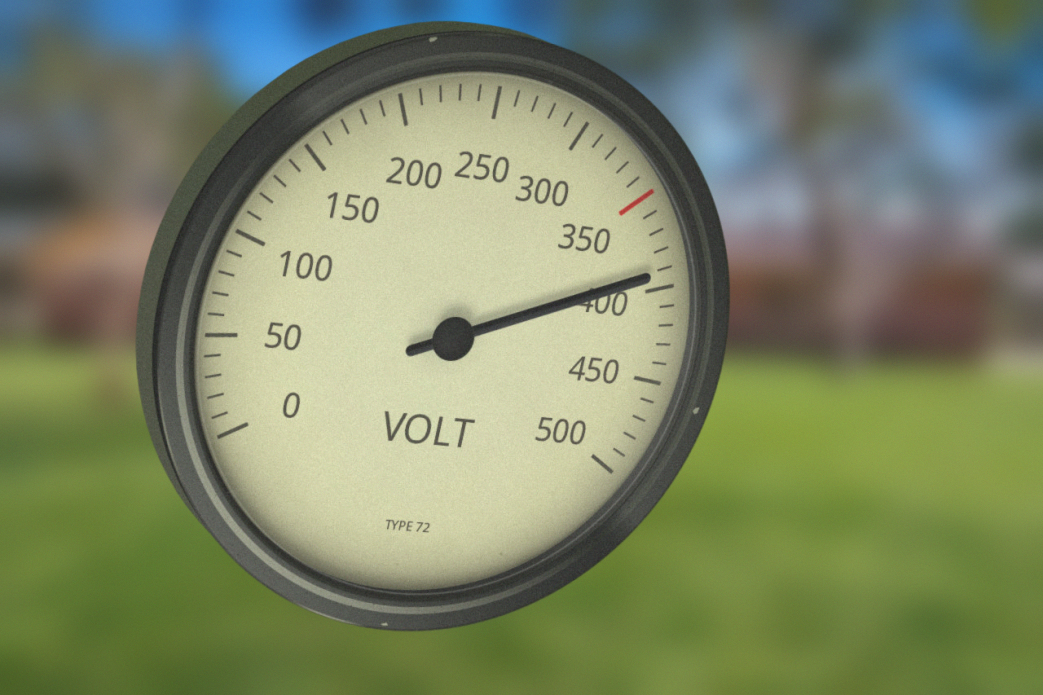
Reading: {"value": 390, "unit": "V"}
